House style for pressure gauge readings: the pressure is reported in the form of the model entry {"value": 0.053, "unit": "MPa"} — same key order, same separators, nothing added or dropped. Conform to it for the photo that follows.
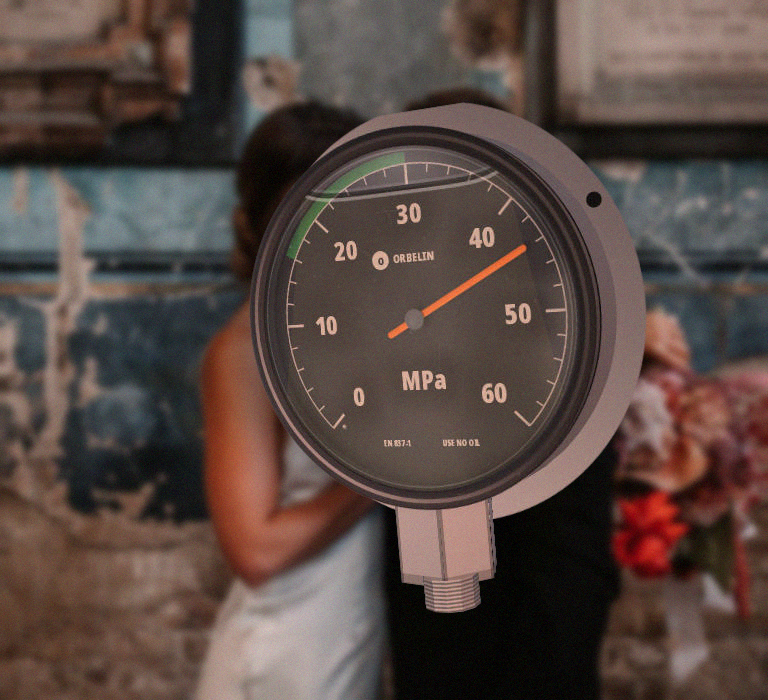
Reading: {"value": 44, "unit": "MPa"}
